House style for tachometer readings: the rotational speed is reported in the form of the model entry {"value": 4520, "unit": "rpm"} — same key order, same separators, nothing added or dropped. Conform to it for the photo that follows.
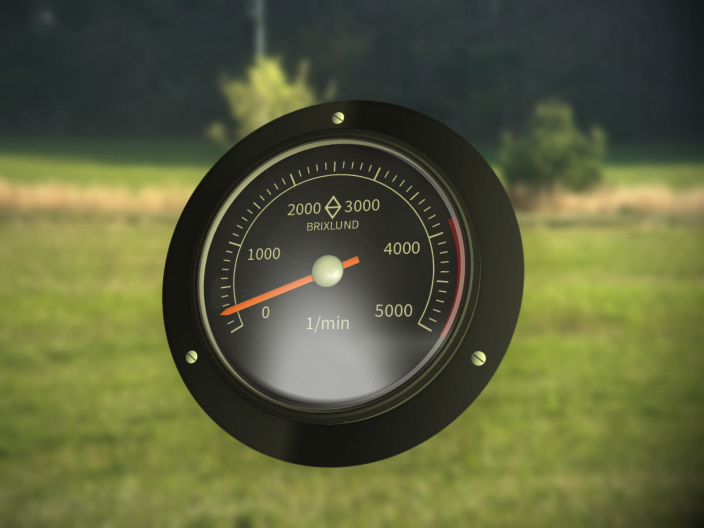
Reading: {"value": 200, "unit": "rpm"}
